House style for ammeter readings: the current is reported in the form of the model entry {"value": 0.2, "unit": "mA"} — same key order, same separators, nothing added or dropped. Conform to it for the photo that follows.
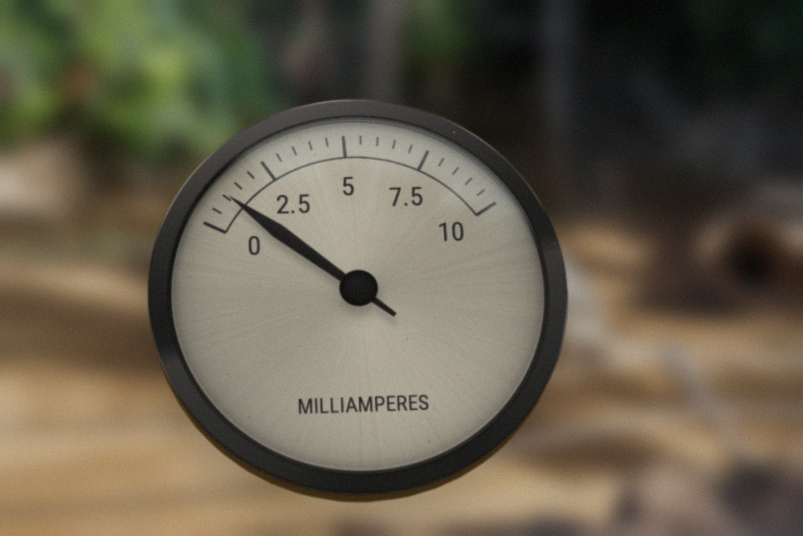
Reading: {"value": 1, "unit": "mA"}
